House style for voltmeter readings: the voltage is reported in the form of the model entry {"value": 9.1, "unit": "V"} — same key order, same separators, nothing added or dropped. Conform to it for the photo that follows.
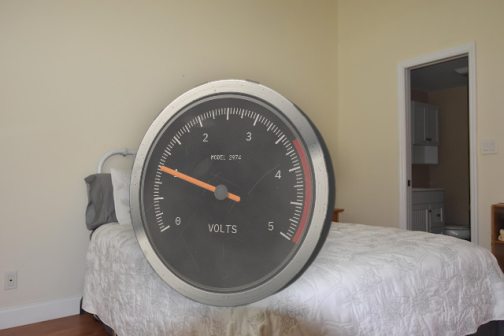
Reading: {"value": 1, "unit": "V"}
